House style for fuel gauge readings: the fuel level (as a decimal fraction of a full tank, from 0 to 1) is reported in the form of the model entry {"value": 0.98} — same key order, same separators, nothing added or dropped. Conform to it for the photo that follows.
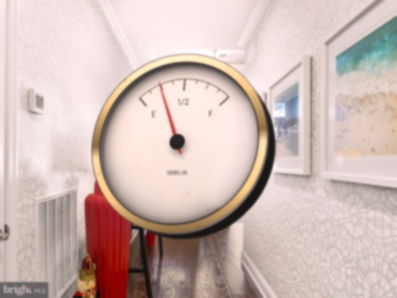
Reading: {"value": 0.25}
